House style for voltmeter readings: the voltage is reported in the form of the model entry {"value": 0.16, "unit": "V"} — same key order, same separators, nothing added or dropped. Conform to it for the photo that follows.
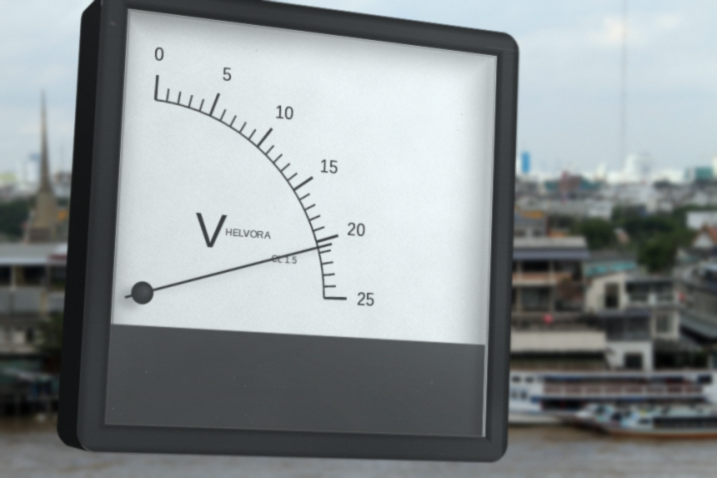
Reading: {"value": 20.5, "unit": "V"}
